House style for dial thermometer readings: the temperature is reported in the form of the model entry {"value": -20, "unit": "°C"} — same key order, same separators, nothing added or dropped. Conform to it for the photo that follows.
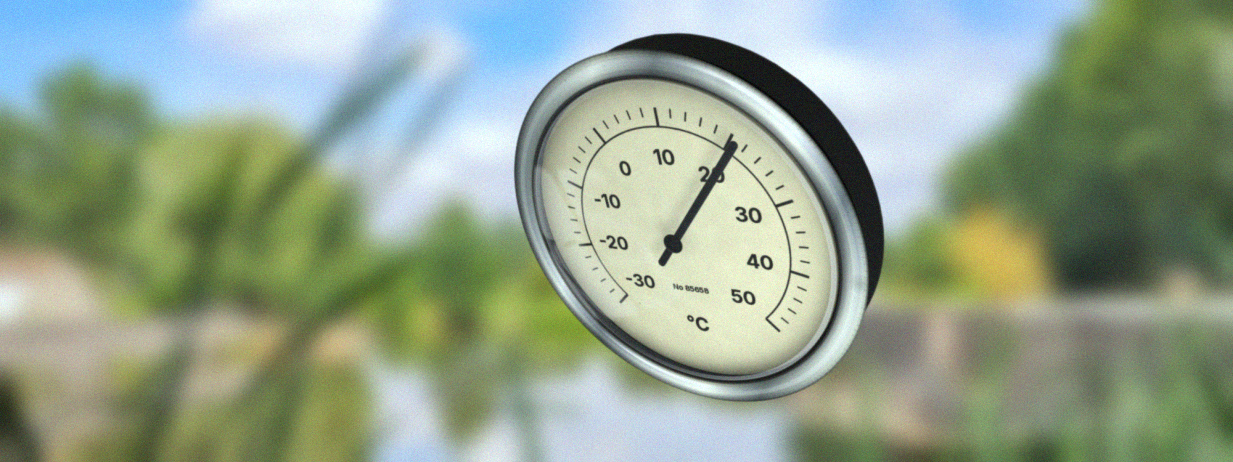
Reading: {"value": 21, "unit": "°C"}
